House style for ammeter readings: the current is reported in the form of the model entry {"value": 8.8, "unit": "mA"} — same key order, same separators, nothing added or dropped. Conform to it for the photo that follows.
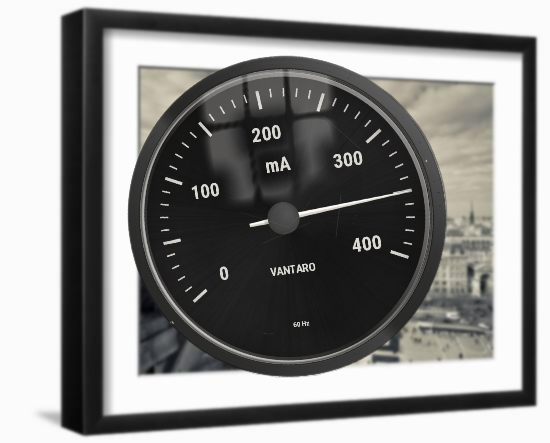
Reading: {"value": 350, "unit": "mA"}
